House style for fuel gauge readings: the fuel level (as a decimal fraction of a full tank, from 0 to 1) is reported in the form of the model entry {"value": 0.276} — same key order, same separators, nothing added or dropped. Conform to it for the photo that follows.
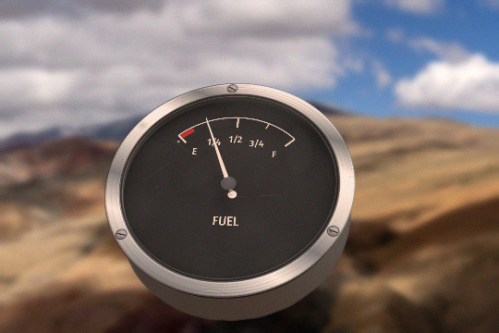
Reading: {"value": 0.25}
